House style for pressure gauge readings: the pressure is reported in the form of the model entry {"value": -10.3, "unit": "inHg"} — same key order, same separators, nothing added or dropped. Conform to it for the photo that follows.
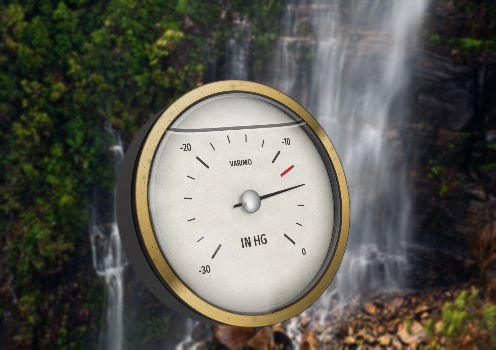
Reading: {"value": -6, "unit": "inHg"}
